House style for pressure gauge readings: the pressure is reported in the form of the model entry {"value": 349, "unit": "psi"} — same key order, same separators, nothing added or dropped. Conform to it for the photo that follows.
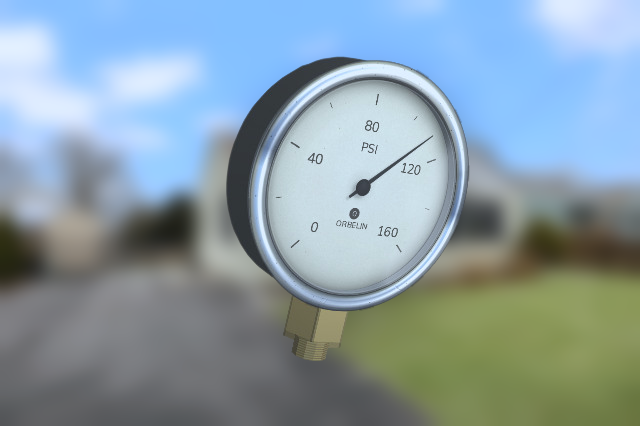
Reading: {"value": 110, "unit": "psi"}
